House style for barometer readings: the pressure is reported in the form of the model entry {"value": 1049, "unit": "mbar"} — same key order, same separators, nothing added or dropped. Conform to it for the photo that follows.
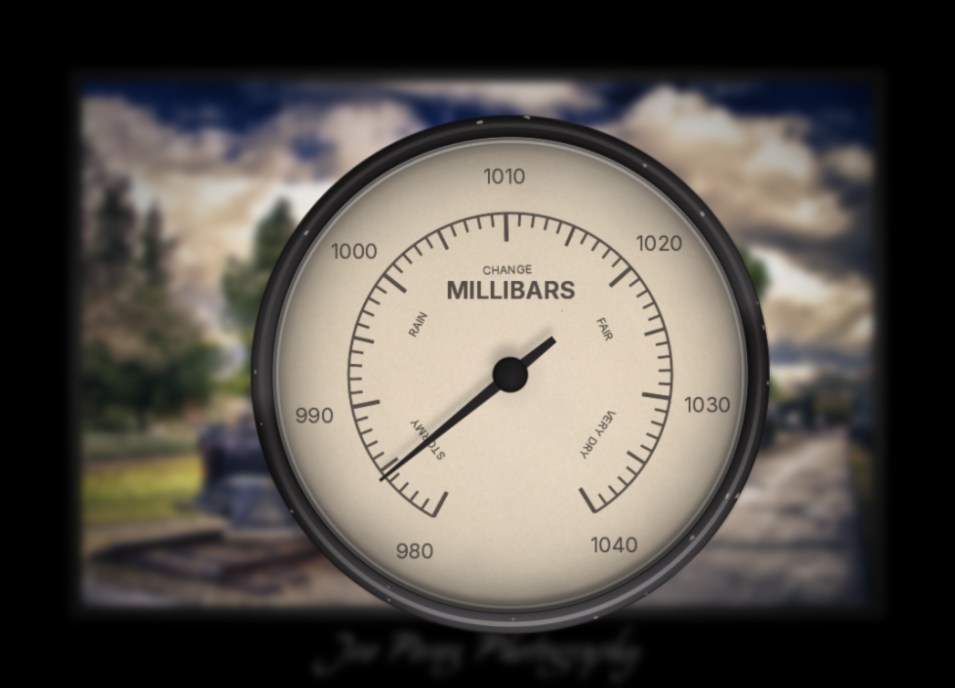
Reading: {"value": 984.5, "unit": "mbar"}
